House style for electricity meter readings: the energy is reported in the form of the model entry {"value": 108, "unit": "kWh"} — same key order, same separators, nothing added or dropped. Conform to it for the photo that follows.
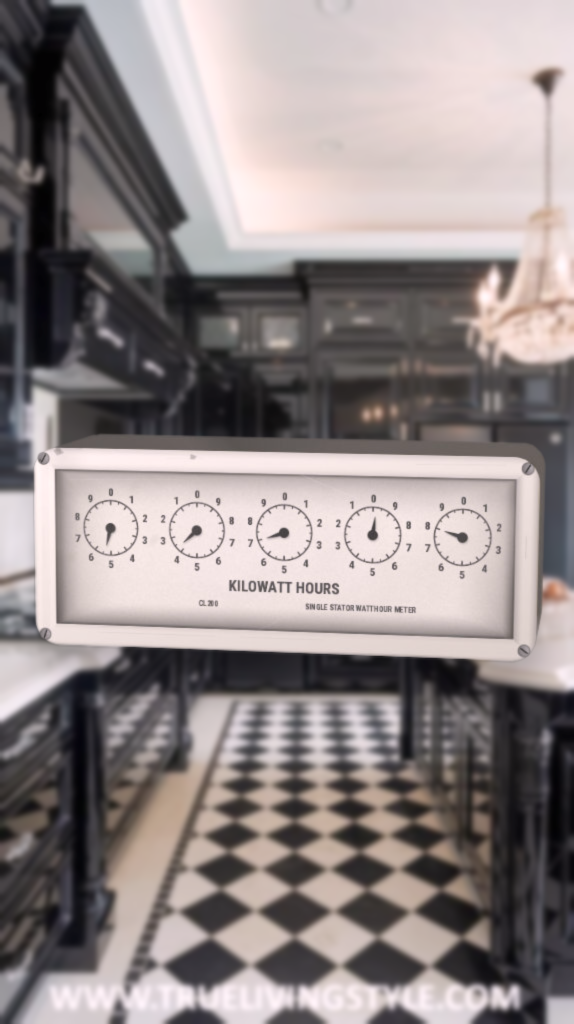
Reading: {"value": 53698, "unit": "kWh"}
